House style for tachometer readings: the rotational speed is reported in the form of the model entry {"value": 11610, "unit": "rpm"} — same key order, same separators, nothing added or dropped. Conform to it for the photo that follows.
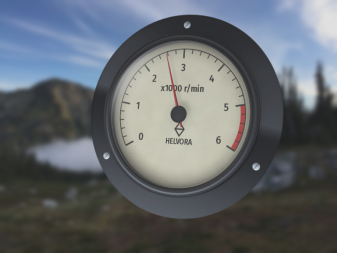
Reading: {"value": 2600, "unit": "rpm"}
